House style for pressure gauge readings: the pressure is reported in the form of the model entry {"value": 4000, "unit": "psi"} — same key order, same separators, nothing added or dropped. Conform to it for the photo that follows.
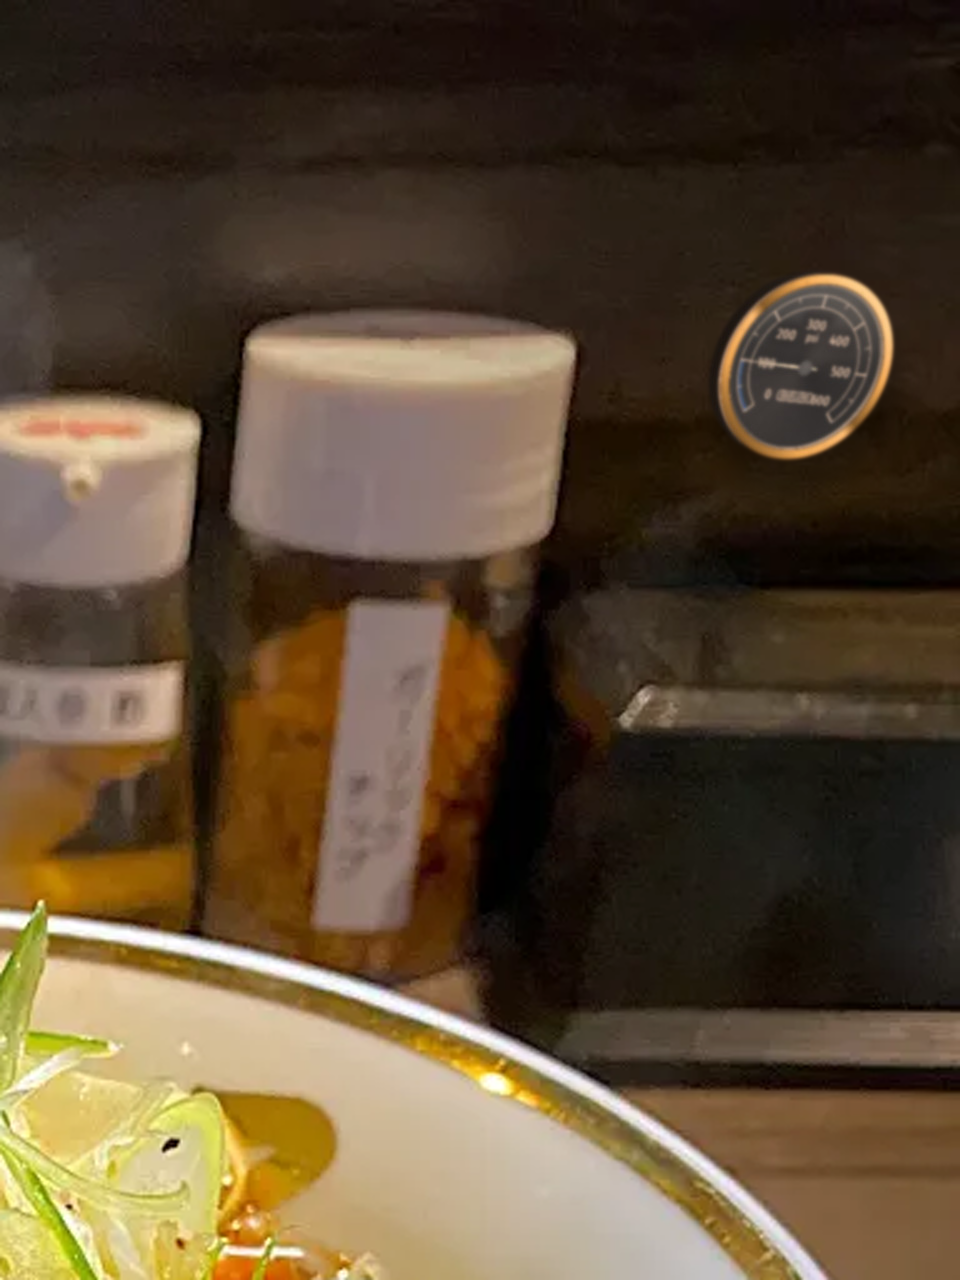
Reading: {"value": 100, "unit": "psi"}
